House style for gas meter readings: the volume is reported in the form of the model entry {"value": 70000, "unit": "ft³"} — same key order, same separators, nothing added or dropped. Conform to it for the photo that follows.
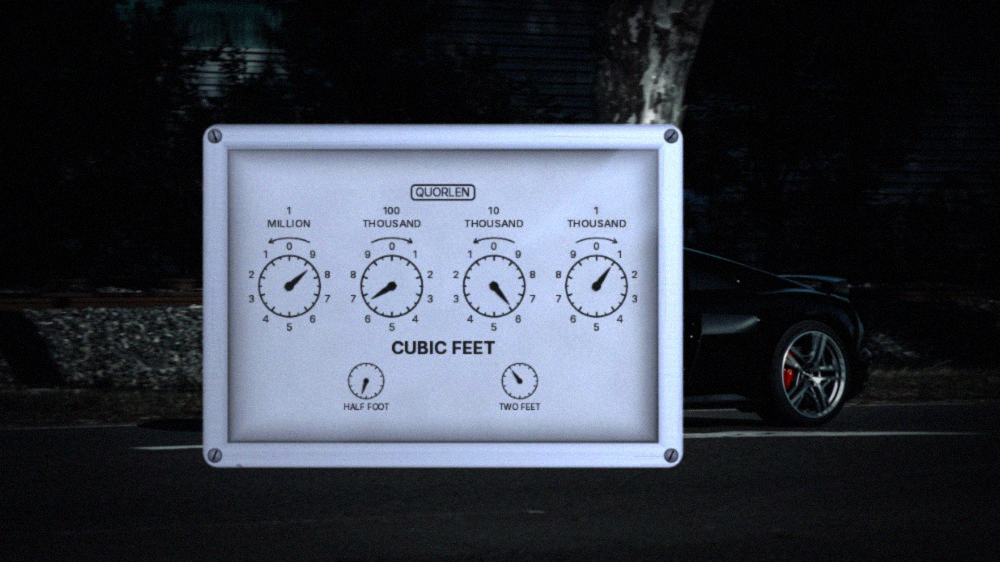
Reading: {"value": 866100, "unit": "ft³"}
